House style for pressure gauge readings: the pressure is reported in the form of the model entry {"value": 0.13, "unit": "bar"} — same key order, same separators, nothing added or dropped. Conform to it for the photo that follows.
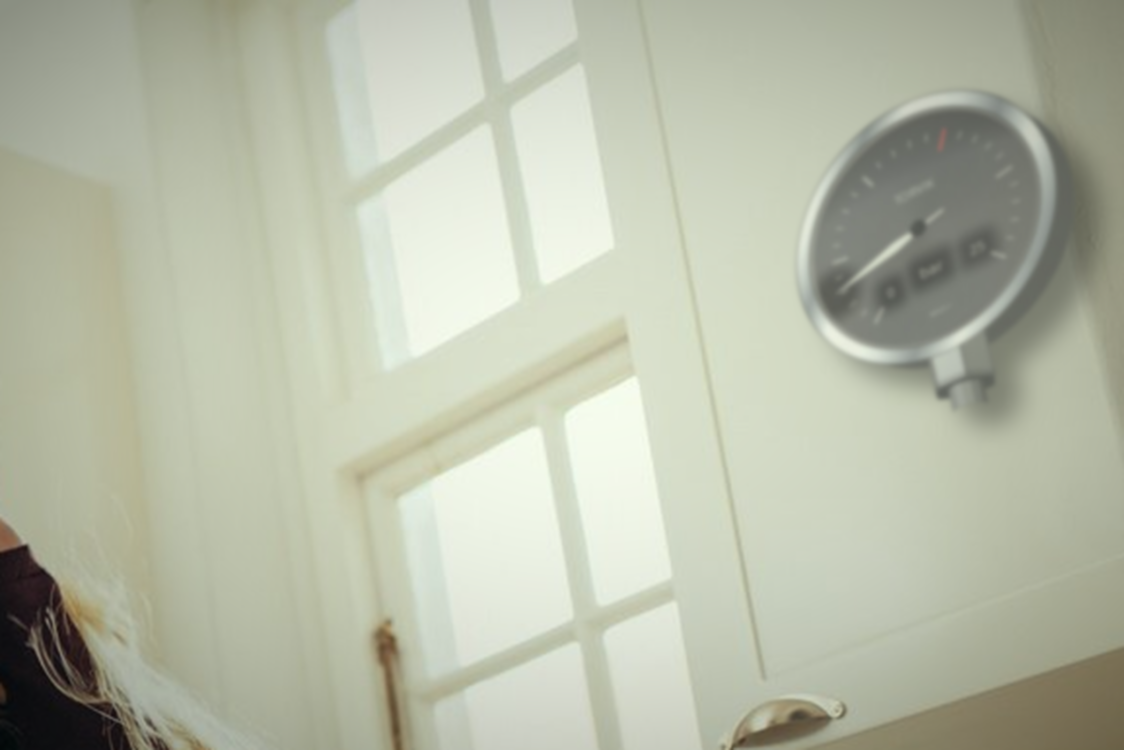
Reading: {"value": 3, "unit": "bar"}
